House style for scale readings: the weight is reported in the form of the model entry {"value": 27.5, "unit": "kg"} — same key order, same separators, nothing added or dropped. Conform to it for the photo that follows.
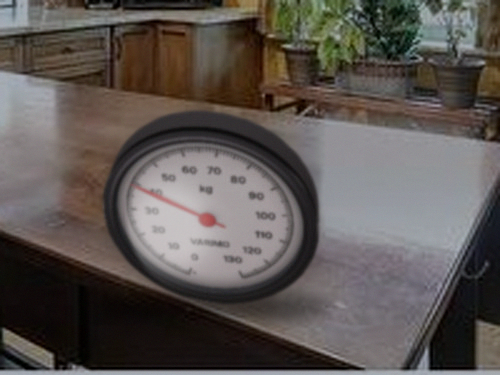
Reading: {"value": 40, "unit": "kg"}
